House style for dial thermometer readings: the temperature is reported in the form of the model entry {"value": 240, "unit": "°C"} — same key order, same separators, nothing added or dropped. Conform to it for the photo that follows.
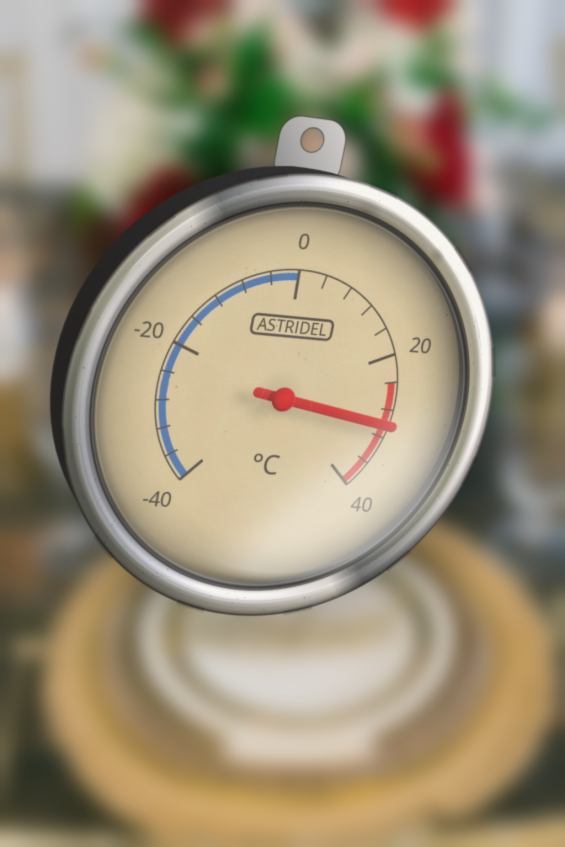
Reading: {"value": 30, "unit": "°C"}
